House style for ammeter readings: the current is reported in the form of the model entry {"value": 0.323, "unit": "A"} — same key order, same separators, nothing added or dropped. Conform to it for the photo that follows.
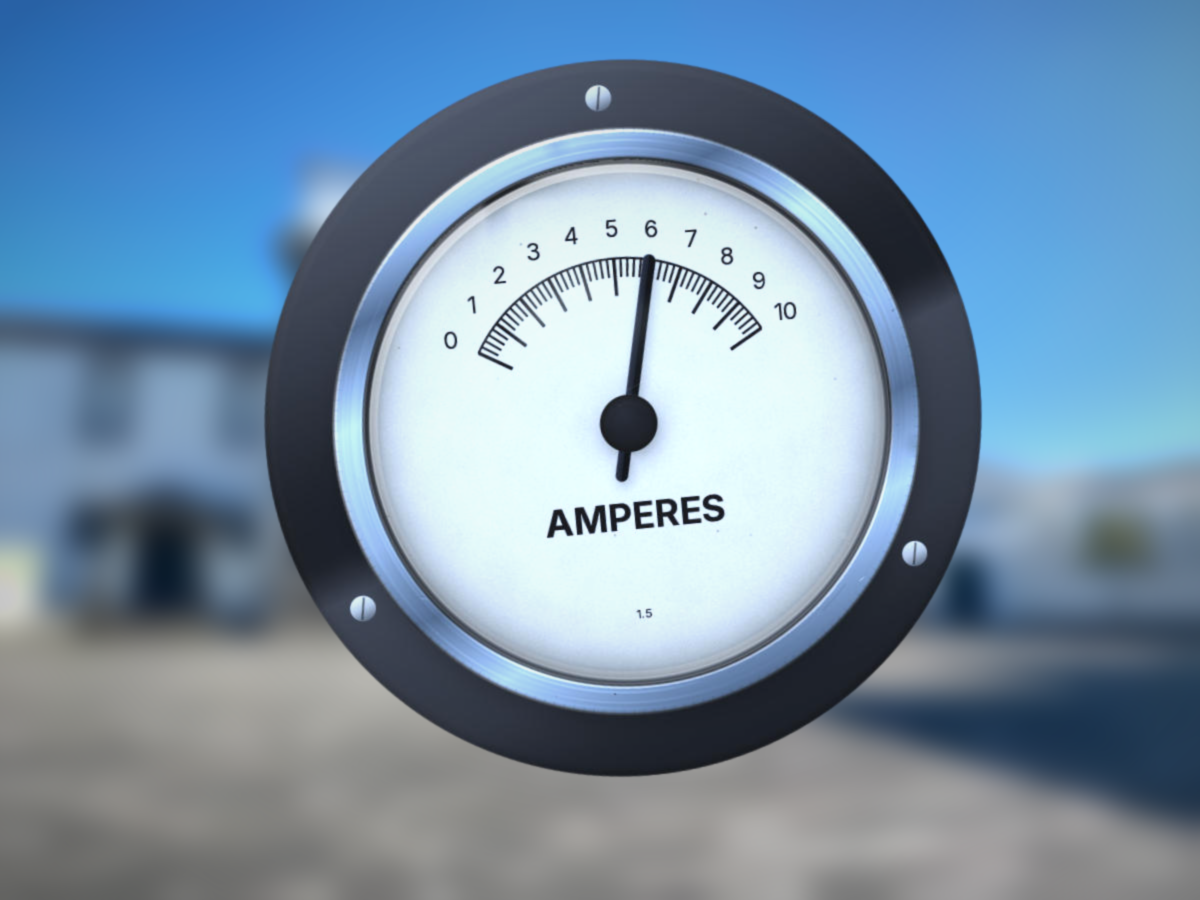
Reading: {"value": 6, "unit": "A"}
